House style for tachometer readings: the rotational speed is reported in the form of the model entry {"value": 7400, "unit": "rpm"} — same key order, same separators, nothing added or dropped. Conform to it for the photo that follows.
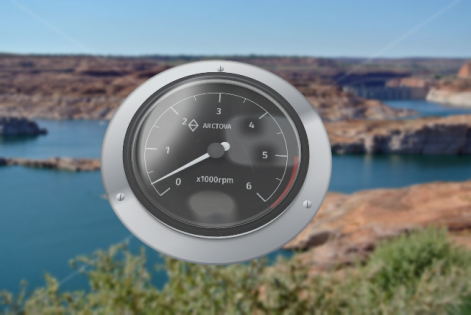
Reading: {"value": 250, "unit": "rpm"}
